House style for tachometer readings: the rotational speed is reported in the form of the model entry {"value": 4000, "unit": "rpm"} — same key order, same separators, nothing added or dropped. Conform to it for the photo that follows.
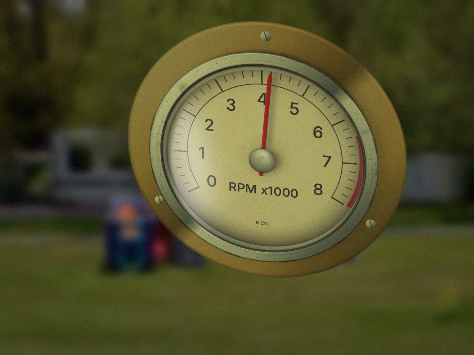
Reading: {"value": 4200, "unit": "rpm"}
